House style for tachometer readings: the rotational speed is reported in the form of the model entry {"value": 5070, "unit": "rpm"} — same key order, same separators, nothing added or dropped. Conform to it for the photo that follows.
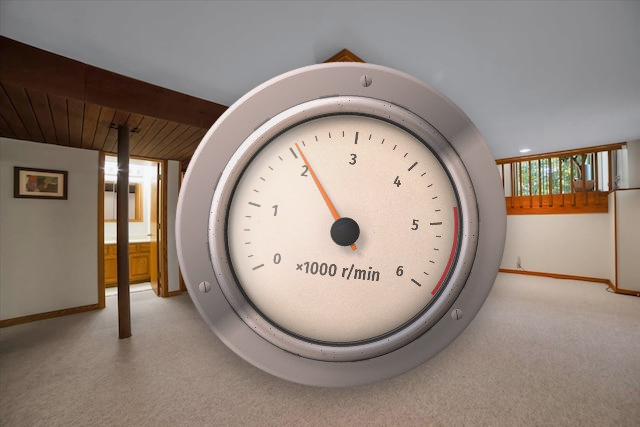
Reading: {"value": 2100, "unit": "rpm"}
